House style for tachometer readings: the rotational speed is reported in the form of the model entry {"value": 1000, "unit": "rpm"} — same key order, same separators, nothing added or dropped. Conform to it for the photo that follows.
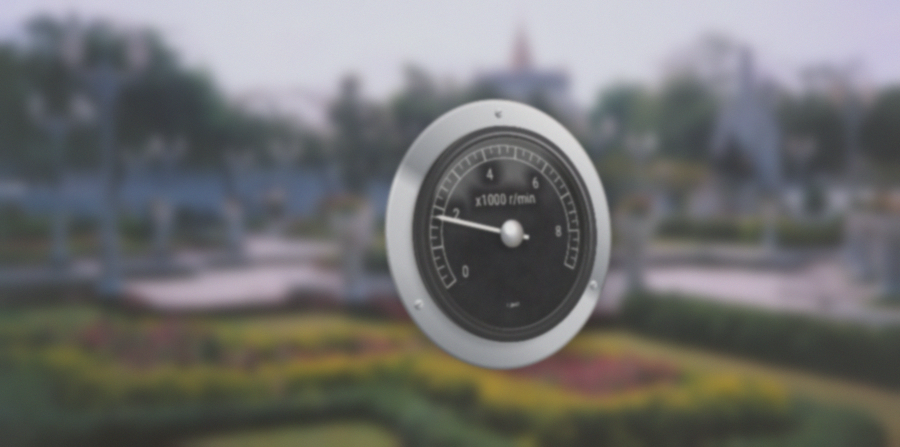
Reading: {"value": 1750, "unit": "rpm"}
